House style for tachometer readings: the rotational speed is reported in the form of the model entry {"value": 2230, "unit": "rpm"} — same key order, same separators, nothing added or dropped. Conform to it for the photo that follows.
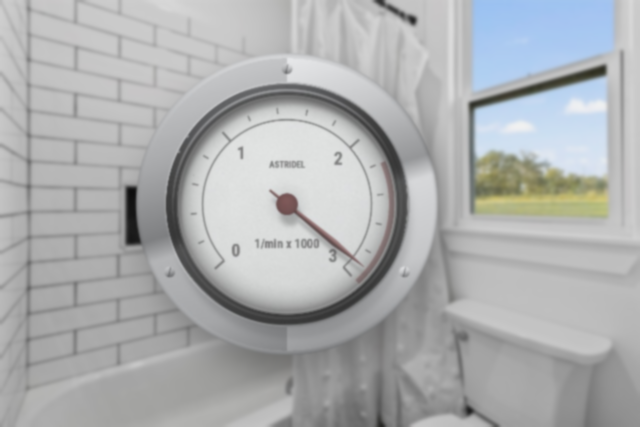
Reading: {"value": 2900, "unit": "rpm"}
